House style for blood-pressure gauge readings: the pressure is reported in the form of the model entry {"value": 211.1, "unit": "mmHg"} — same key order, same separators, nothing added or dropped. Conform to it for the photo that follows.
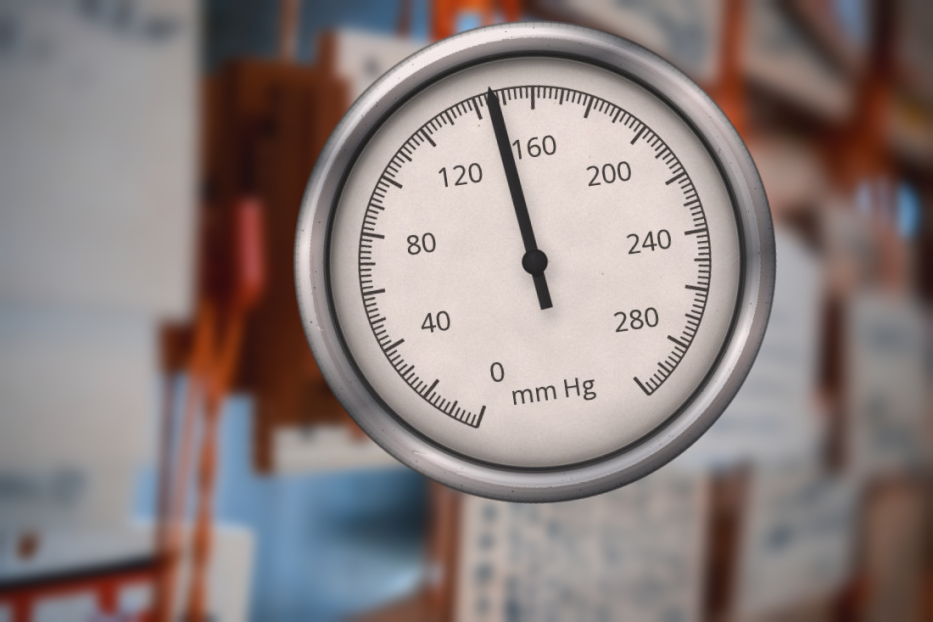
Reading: {"value": 146, "unit": "mmHg"}
